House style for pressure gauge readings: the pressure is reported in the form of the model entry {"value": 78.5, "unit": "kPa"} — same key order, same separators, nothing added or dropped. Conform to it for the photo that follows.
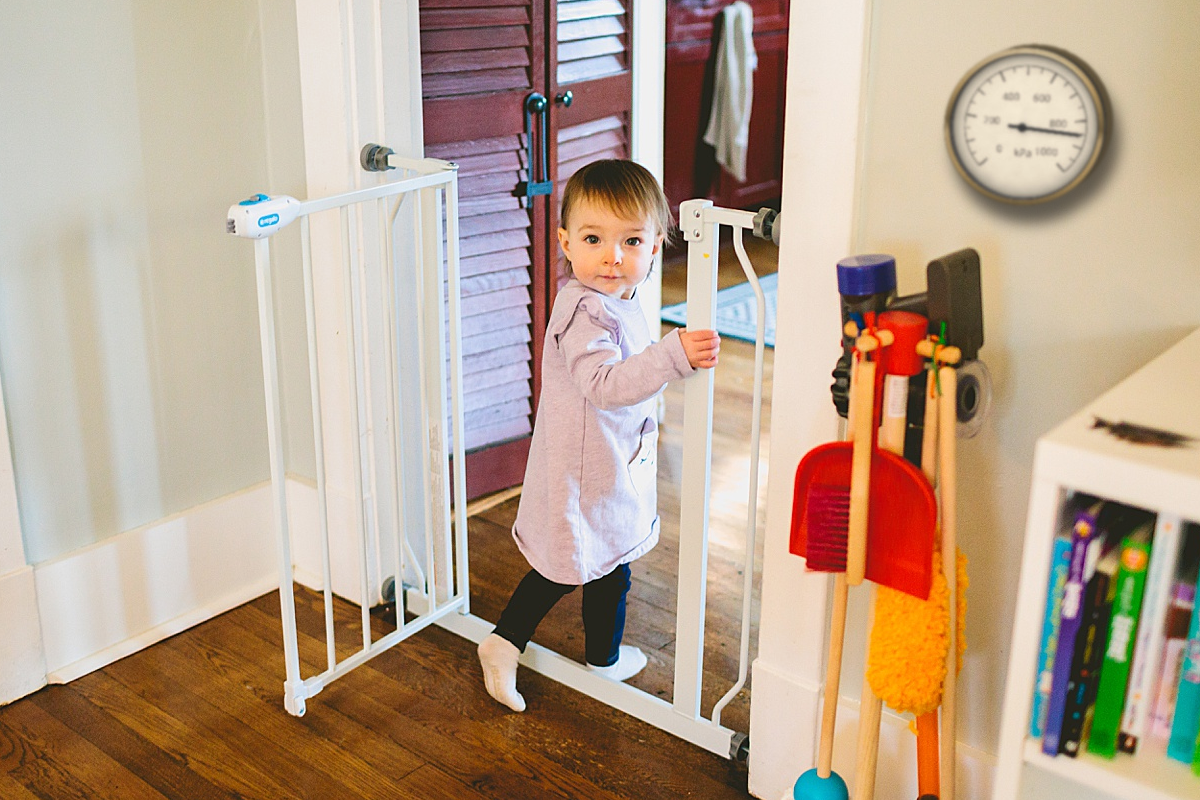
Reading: {"value": 850, "unit": "kPa"}
